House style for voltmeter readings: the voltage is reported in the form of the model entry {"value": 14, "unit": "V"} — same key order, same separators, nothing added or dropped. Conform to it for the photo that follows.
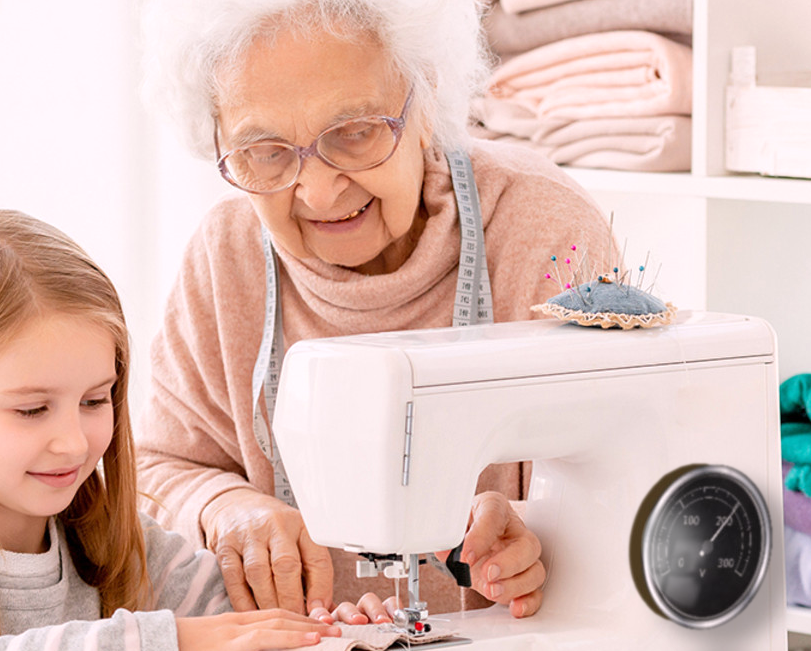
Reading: {"value": 200, "unit": "V"}
